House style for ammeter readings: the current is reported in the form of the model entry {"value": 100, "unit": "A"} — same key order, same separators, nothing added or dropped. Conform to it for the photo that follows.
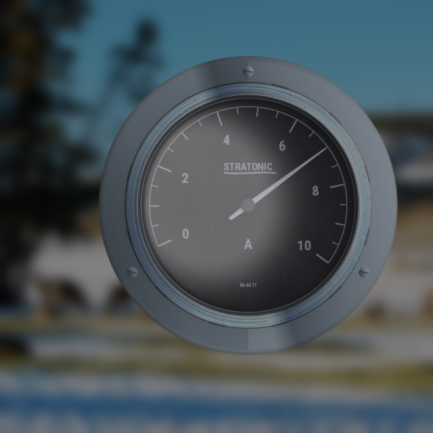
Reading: {"value": 7, "unit": "A"}
